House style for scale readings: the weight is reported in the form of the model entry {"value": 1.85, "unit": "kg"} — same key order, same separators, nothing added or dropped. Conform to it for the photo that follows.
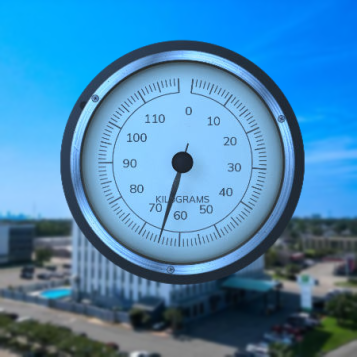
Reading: {"value": 65, "unit": "kg"}
